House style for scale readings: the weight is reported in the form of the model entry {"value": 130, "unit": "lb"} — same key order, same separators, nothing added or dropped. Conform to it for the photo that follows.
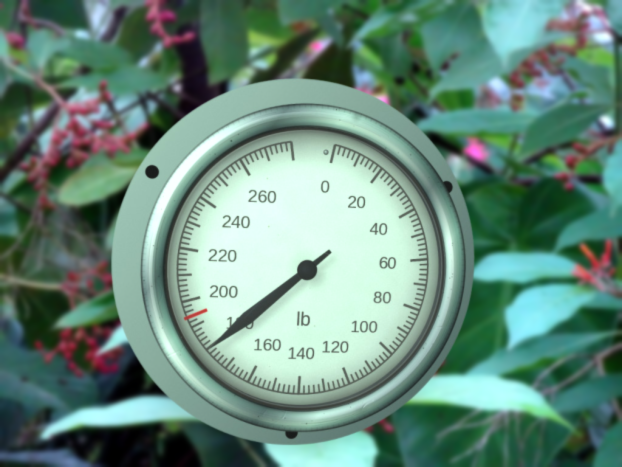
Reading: {"value": 180, "unit": "lb"}
